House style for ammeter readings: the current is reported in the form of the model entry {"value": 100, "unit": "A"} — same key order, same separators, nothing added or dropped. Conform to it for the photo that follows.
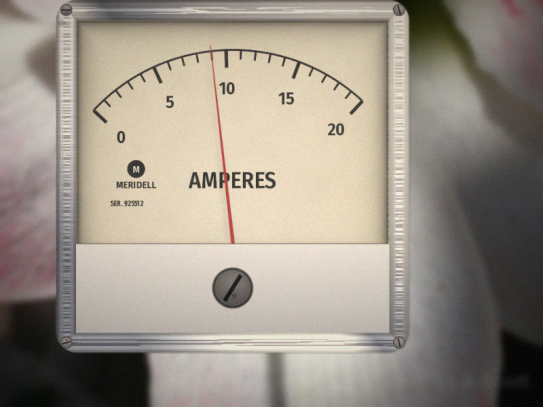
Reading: {"value": 9, "unit": "A"}
